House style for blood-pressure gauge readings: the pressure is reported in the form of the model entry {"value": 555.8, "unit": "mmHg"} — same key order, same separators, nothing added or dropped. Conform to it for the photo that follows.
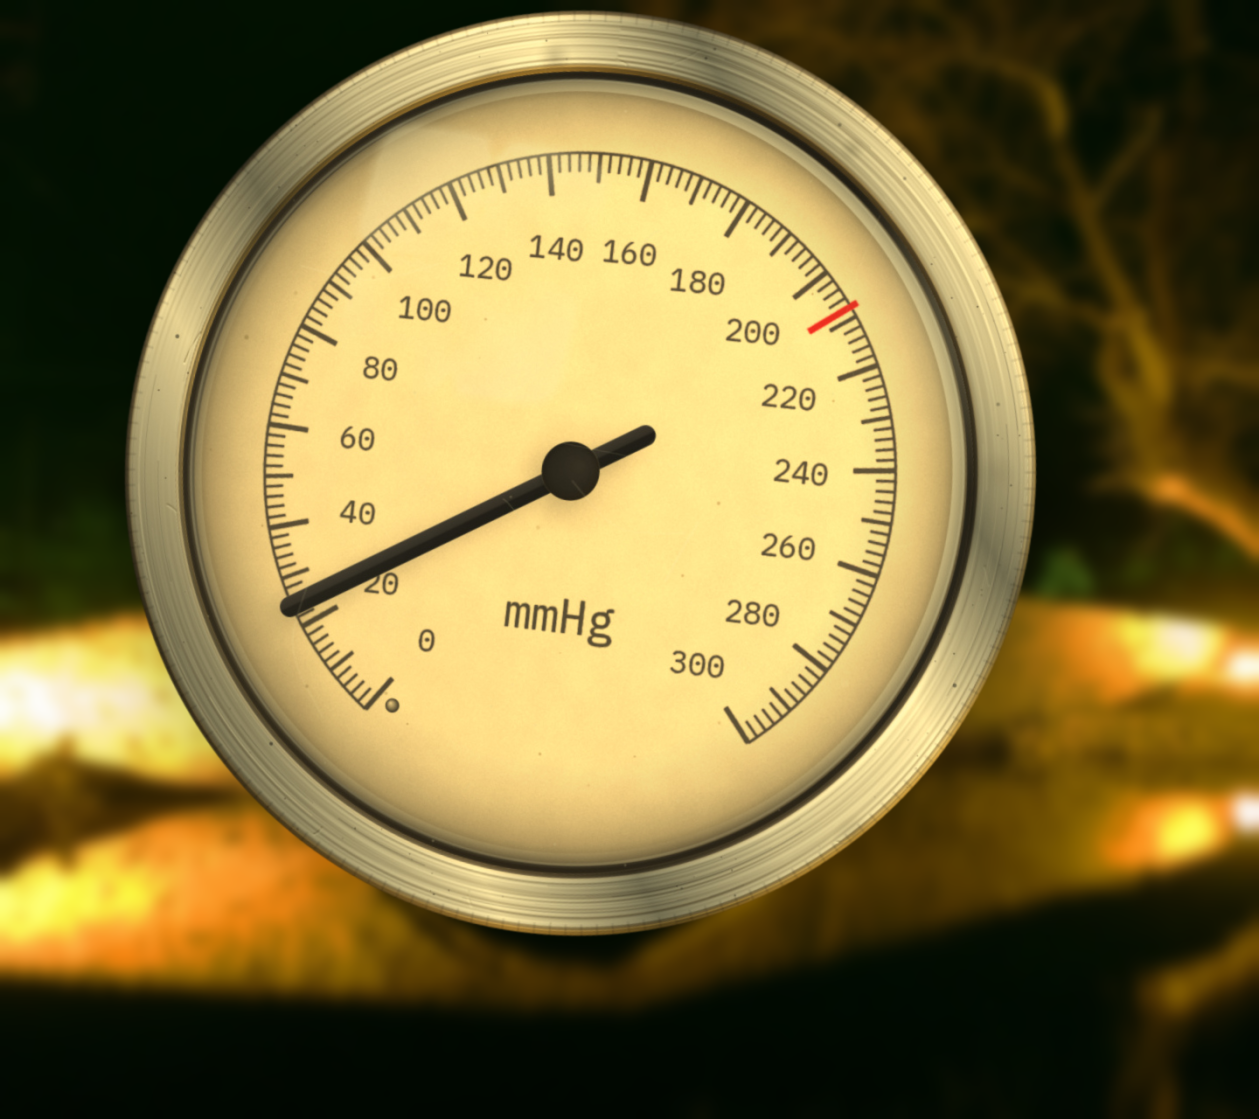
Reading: {"value": 24, "unit": "mmHg"}
